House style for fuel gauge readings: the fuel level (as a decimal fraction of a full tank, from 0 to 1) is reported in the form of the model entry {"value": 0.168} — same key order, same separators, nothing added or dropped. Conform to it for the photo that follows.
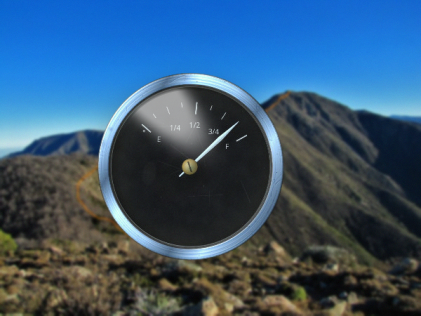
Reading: {"value": 0.875}
